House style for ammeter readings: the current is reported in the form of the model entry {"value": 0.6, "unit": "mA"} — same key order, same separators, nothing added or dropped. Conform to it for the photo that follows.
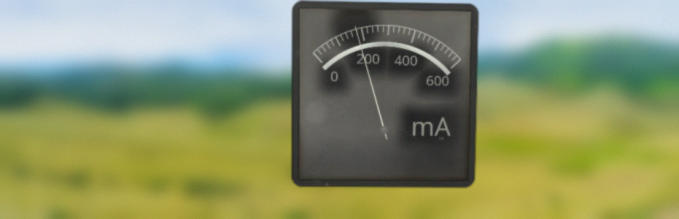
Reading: {"value": 180, "unit": "mA"}
